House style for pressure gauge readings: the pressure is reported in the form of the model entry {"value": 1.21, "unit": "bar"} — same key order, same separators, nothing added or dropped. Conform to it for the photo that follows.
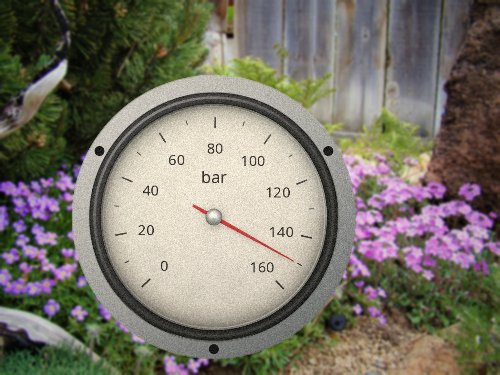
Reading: {"value": 150, "unit": "bar"}
